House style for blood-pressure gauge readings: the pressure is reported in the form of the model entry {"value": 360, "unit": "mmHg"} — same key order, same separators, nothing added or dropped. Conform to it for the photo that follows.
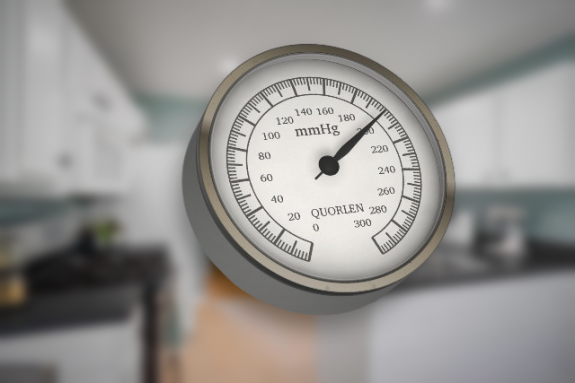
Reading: {"value": 200, "unit": "mmHg"}
